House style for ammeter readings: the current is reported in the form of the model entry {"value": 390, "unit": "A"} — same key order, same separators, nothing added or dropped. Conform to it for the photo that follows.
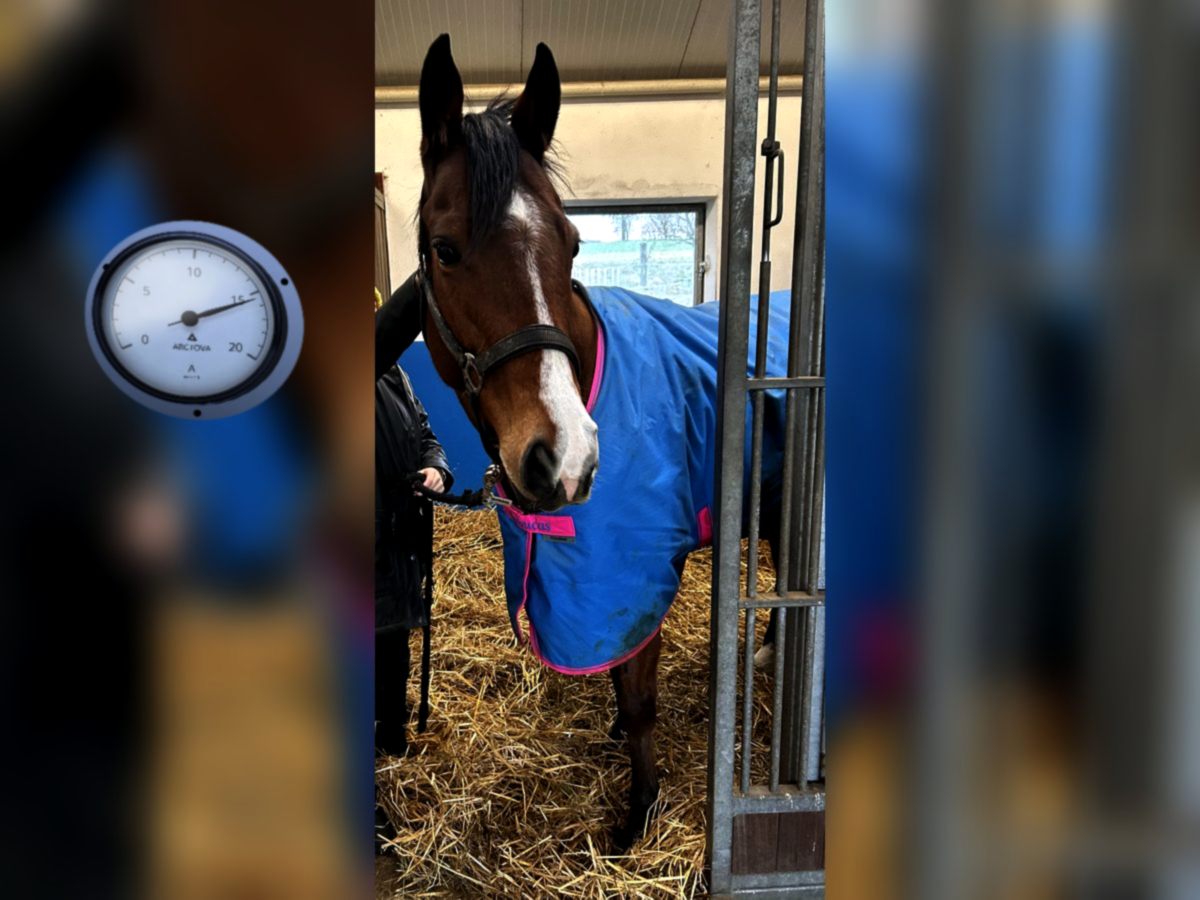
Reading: {"value": 15.5, "unit": "A"}
